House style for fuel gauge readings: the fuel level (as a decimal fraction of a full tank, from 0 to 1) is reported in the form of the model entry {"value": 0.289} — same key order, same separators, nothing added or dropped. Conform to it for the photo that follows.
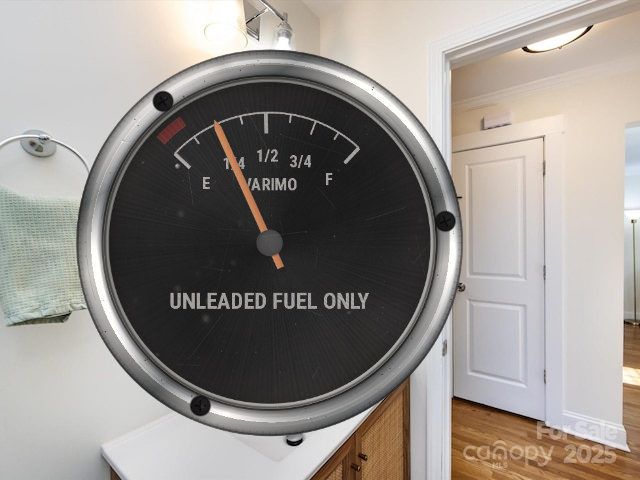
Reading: {"value": 0.25}
